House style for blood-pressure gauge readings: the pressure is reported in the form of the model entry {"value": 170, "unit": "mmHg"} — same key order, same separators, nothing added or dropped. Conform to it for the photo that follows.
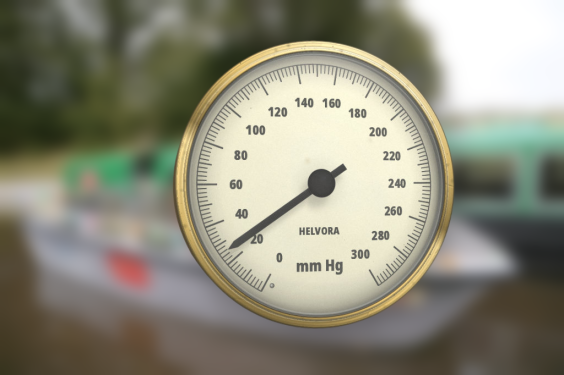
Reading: {"value": 26, "unit": "mmHg"}
